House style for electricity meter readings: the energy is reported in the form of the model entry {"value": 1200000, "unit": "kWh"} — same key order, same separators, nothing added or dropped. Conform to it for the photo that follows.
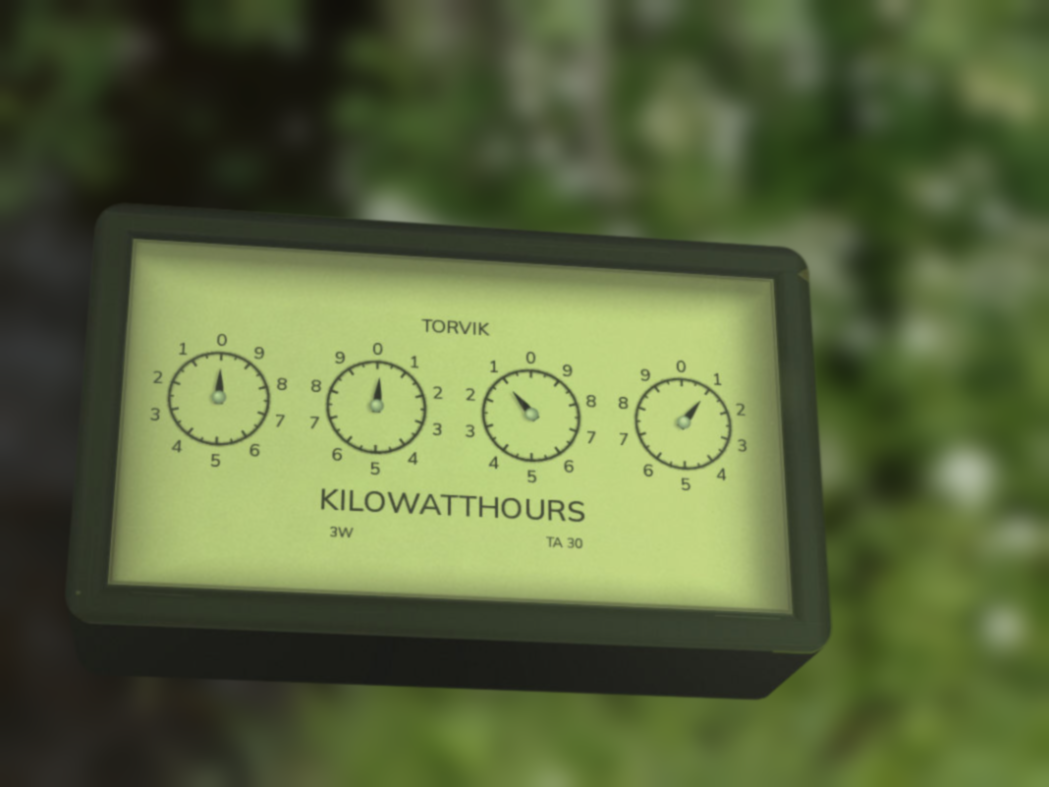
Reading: {"value": 11, "unit": "kWh"}
